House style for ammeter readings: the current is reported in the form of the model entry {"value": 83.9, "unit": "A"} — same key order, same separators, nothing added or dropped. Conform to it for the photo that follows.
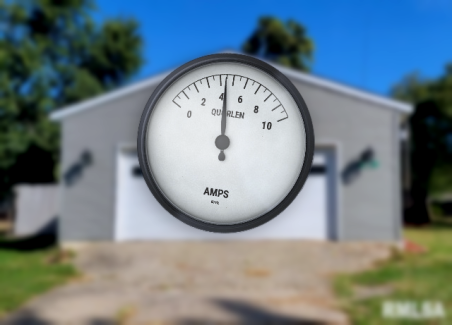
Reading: {"value": 4.5, "unit": "A"}
